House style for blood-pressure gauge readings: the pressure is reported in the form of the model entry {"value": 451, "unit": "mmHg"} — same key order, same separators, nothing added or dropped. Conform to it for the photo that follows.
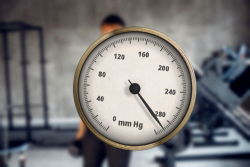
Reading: {"value": 290, "unit": "mmHg"}
